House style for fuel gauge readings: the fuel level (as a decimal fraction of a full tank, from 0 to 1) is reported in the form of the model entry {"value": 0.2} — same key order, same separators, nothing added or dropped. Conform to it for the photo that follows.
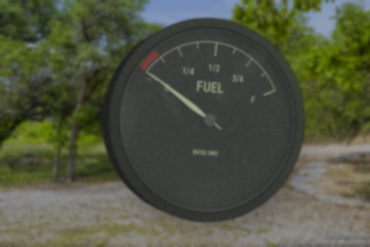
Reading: {"value": 0}
